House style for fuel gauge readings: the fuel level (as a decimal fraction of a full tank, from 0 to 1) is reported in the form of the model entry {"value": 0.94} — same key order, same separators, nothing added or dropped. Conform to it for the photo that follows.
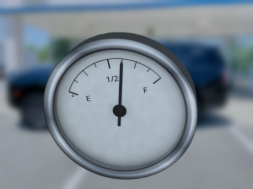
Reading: {"value": 0.625}
